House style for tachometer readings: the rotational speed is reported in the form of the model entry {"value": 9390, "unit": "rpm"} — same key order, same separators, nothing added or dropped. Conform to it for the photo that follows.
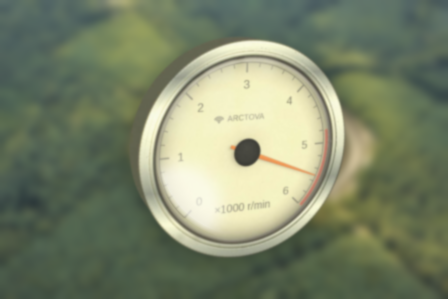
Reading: {"value": 5500, "unit": "rpm"}
